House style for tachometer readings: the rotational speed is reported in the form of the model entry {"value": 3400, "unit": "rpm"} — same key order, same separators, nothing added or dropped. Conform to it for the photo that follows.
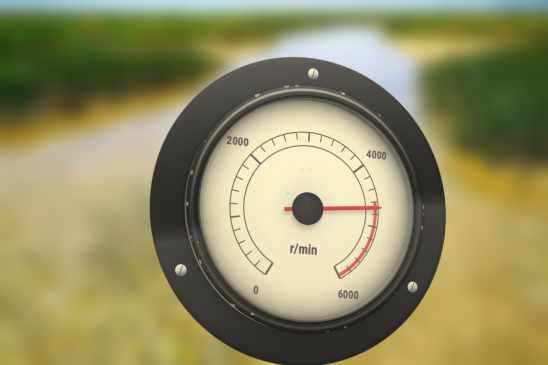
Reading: {"value": 4700, "unit": "rpm"}
